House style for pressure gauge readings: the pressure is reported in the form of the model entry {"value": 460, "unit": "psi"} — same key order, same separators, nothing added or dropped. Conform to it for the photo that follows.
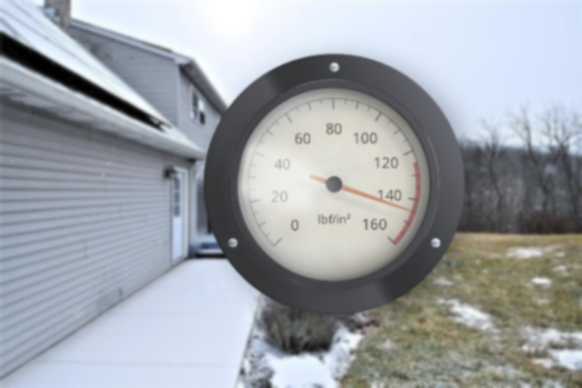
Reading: {"value": 145, "unit": "psi"}
